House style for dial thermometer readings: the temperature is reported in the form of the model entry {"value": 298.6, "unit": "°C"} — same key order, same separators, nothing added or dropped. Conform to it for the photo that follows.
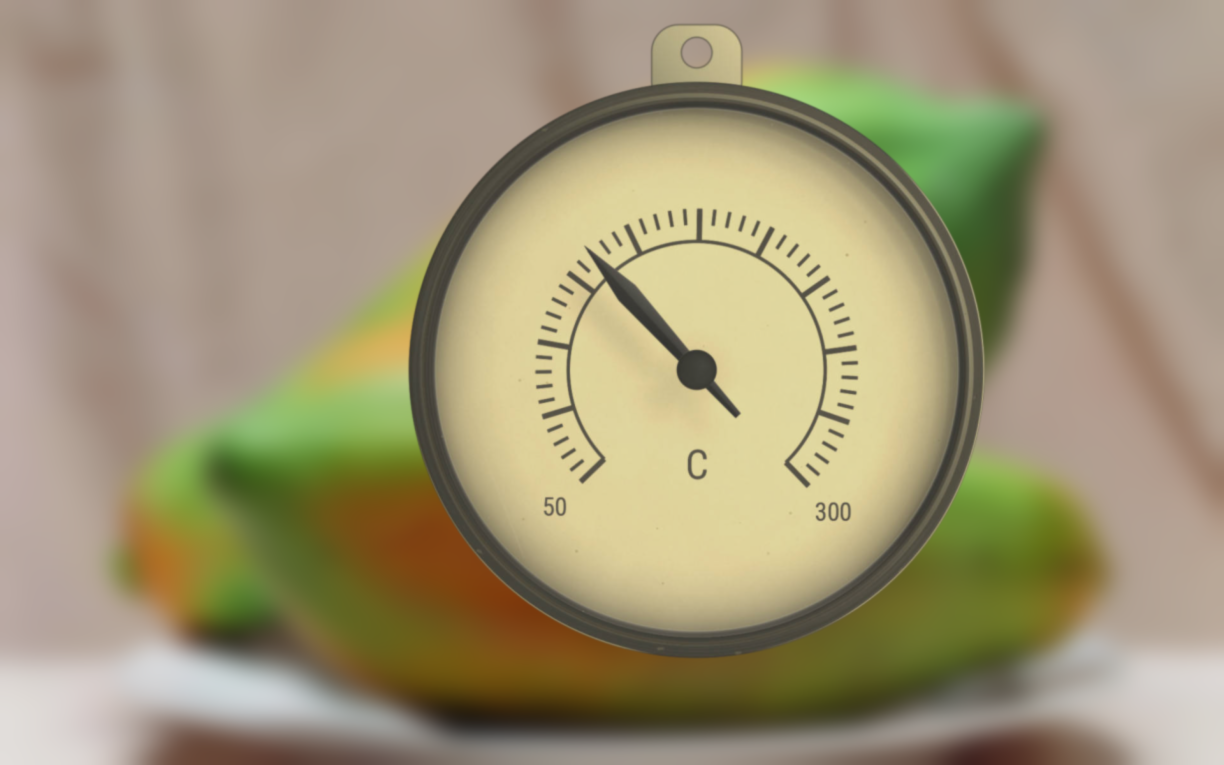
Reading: {"value": 135, "unit": "°C"}
